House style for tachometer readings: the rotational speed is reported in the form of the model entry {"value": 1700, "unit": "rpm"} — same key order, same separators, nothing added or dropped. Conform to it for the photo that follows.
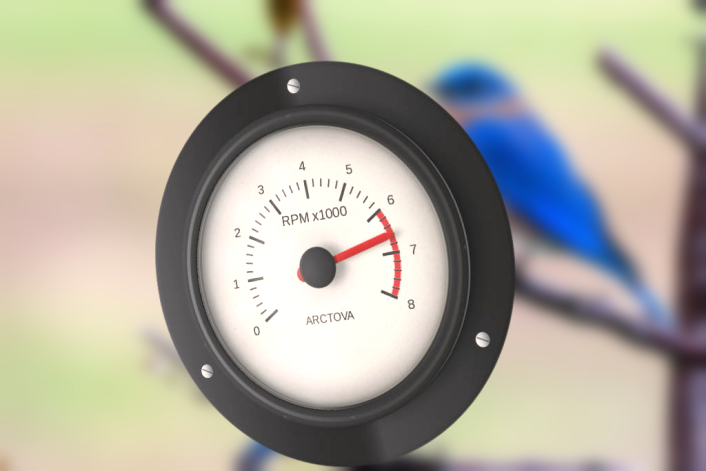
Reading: {"value": 6600, "unit": "rpm"}
